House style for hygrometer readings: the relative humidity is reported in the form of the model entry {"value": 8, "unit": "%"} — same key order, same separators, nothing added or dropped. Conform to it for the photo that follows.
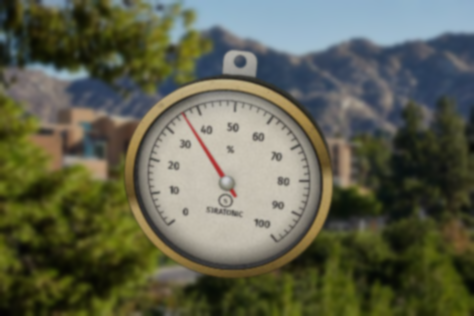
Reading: {"value": 36, "unit": "%"}
